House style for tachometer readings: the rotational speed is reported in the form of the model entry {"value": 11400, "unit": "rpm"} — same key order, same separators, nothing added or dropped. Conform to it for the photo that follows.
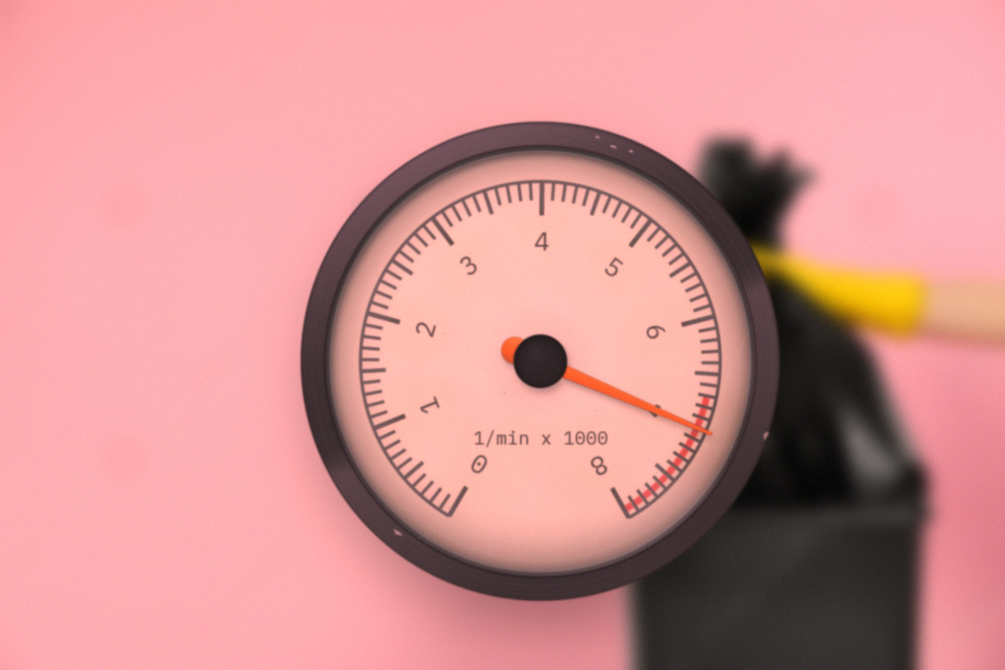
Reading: {"value": 7000, "unit": "rpm"}
